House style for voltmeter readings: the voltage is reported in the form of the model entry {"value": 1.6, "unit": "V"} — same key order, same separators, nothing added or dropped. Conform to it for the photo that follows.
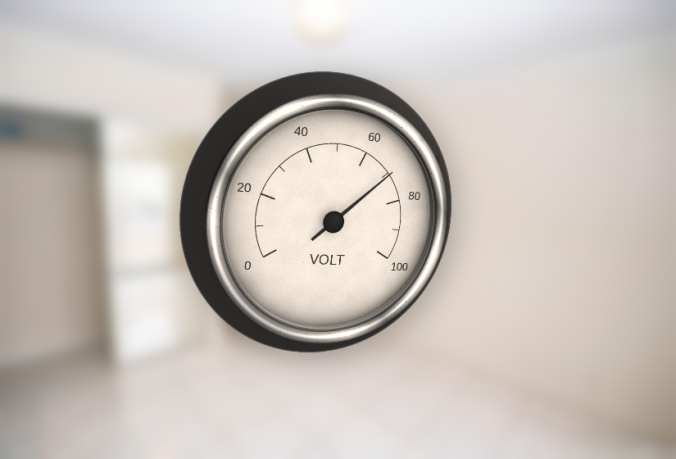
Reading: {"value": 70, "unit": "V"}
